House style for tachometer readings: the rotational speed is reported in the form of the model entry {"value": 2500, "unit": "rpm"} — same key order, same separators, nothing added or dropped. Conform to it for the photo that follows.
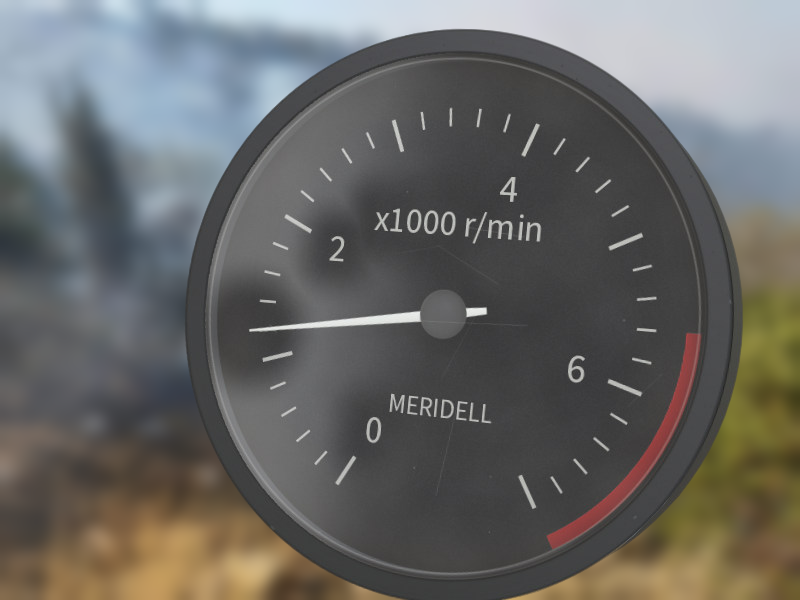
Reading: {"value": 1200, "unit": "rpm"}
